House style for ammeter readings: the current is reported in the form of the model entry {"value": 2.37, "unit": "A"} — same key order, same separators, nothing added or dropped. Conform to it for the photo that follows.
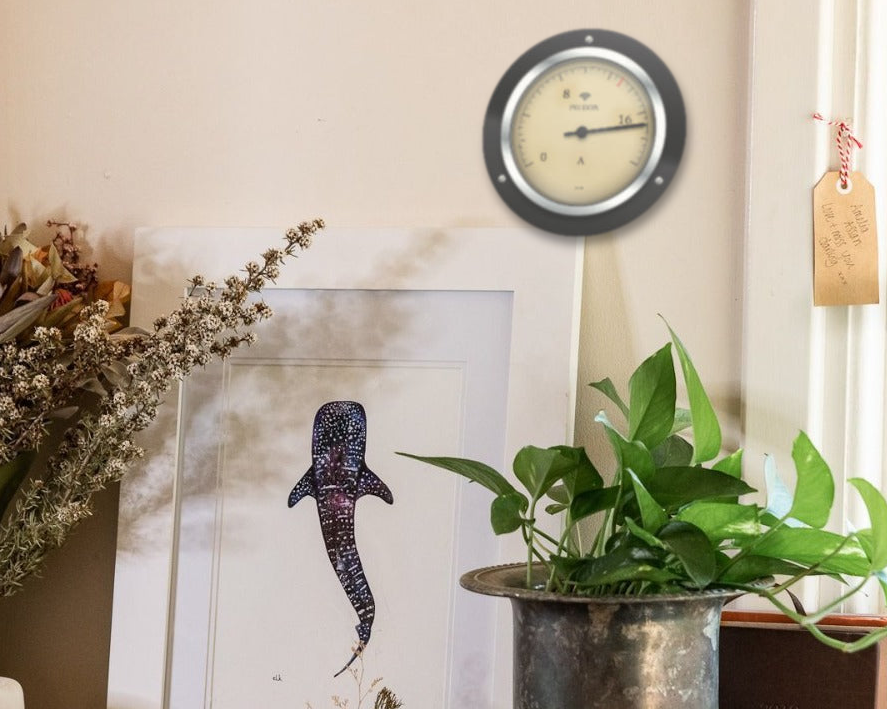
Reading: {"value": 17, "unit": "A"}
